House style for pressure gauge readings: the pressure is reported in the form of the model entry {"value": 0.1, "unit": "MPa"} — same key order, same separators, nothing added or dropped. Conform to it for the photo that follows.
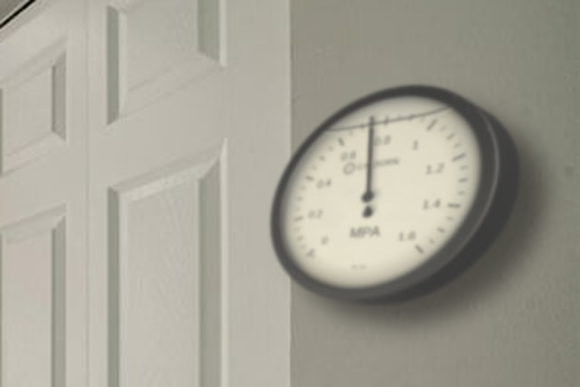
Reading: {"value": 0.75, "unit": "MPa"}
